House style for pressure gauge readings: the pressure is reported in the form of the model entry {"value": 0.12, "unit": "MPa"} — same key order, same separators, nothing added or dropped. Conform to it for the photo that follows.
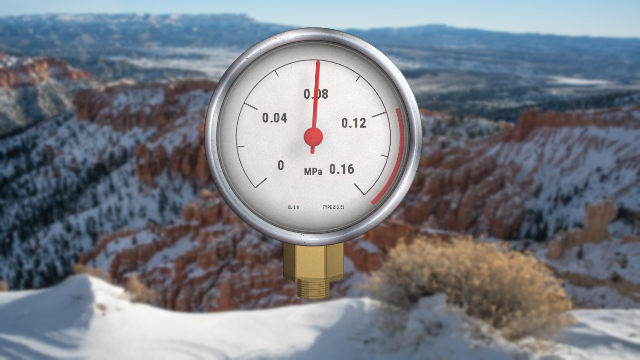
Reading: {"value": 0.08, "unit": "MPa"}
